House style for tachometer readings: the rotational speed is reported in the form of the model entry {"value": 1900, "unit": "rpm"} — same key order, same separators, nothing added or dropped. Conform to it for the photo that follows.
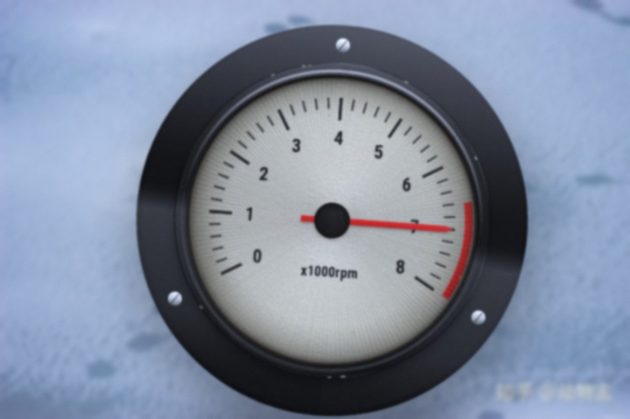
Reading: {"value": 7000, "unit": "rpm"}
